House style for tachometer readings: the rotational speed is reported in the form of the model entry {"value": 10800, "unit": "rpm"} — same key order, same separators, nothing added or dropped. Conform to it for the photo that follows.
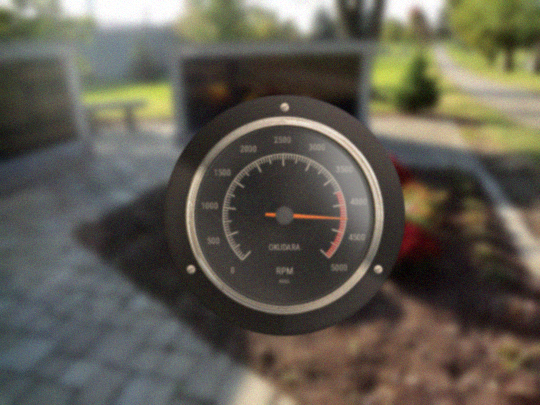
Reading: {"value": 4250, "unit": "rpm"}
